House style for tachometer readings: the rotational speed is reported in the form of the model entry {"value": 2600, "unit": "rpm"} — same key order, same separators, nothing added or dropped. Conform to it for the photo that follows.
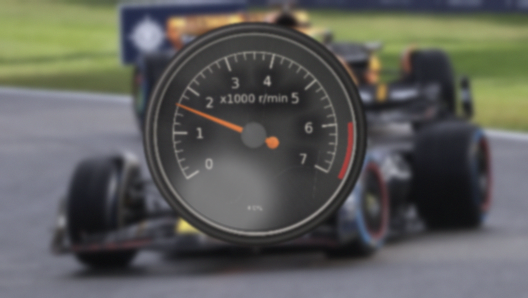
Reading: {"value": 1600, "unit": "rpm"}
